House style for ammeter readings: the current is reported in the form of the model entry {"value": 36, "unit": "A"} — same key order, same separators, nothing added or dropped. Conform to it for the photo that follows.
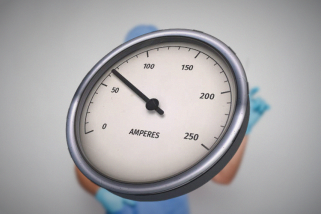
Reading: {"value": 65, "unit": "A"}
